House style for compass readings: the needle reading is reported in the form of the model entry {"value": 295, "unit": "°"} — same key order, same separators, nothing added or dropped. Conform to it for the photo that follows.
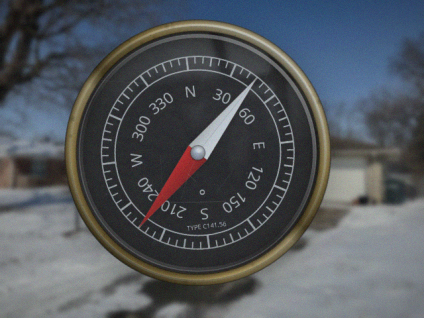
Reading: {"value": 225, "unit": "°"}
